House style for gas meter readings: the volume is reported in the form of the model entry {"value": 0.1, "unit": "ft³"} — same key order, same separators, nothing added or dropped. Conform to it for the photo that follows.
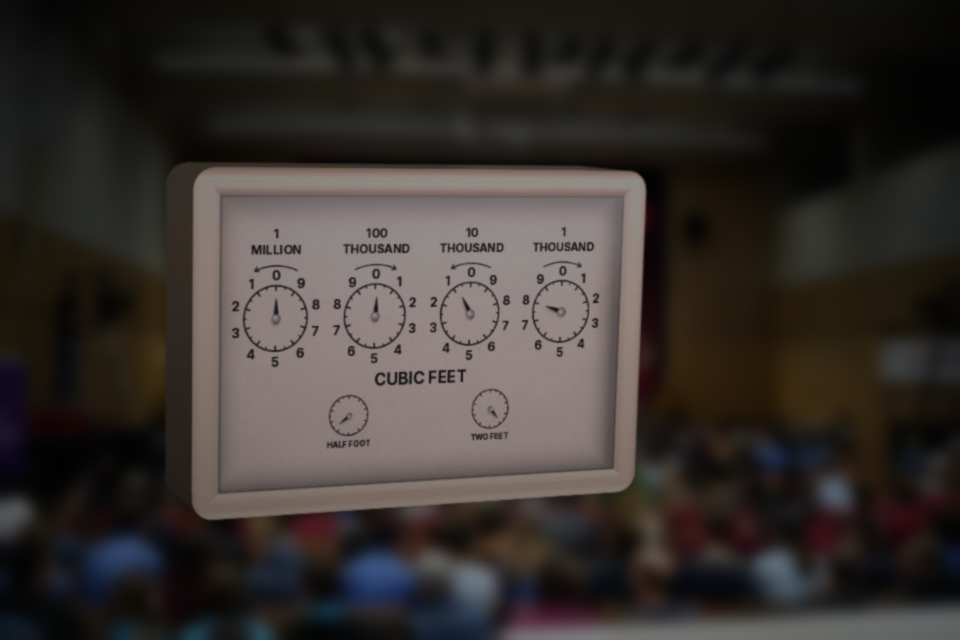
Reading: {"value": 800, "unit": "ft³"}
